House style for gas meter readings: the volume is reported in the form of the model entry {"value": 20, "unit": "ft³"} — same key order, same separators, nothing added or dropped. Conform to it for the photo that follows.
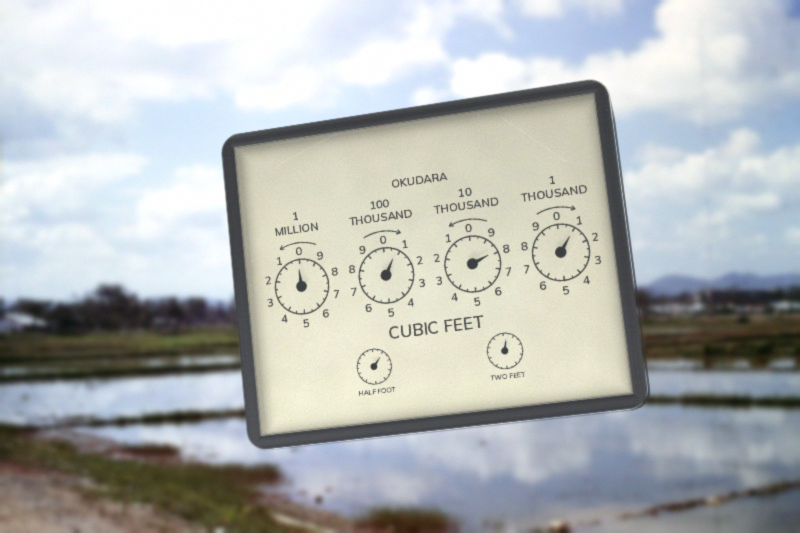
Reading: {"value": 8100, "unit": "ft³"}
